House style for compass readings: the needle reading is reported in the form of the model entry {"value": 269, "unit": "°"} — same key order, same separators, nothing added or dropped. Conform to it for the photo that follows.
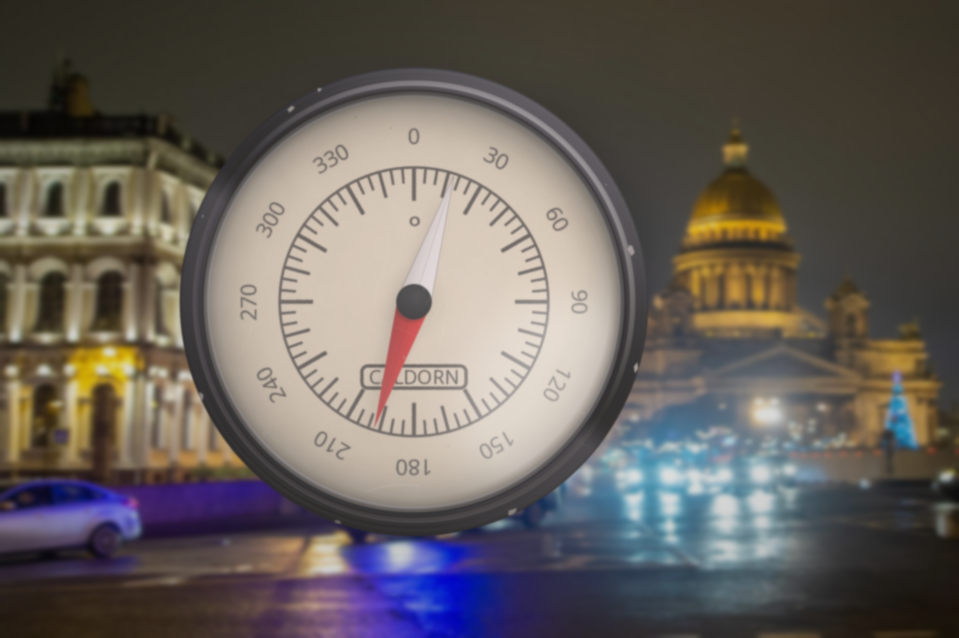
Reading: {"value": 197.5, "unit": "°"}
